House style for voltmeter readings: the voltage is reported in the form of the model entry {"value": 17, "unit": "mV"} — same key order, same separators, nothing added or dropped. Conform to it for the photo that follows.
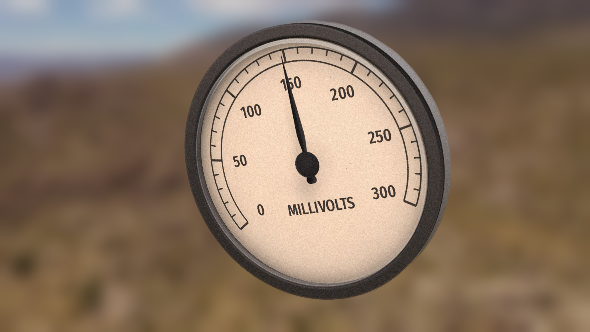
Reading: {"value": 150, "unit": "mV"}
